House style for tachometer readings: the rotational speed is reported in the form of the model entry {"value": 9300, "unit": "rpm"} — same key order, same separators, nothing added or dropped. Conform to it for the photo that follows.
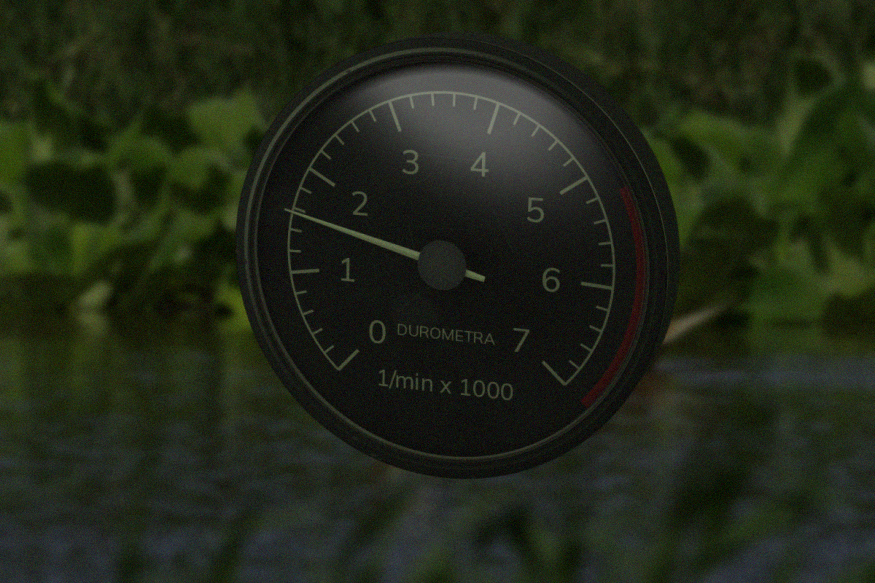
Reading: {"value": 1600, "unit": "rpm"}
